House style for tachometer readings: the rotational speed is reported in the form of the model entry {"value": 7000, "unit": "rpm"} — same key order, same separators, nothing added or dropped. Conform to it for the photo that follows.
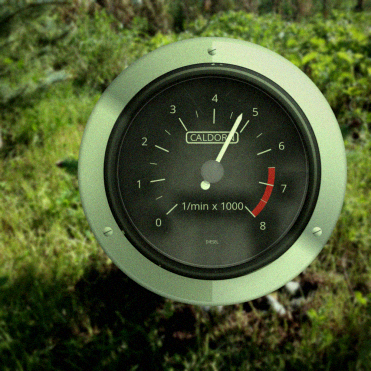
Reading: {"value": 4750, "unit": "rpm"}
